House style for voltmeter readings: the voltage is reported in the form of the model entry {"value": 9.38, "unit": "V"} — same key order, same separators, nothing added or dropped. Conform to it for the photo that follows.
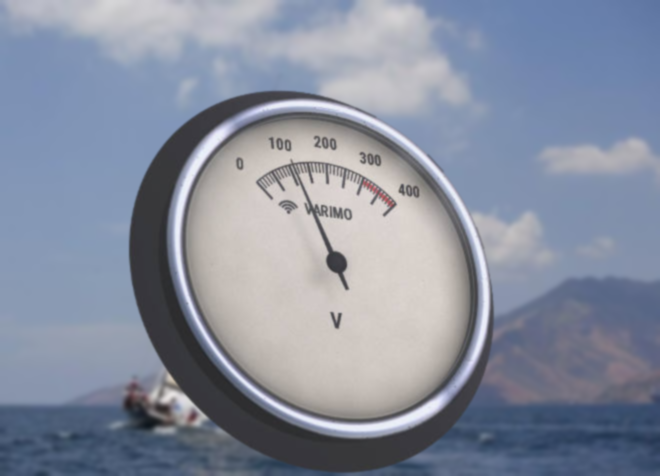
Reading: {"value": 100, "unit": "V"}
